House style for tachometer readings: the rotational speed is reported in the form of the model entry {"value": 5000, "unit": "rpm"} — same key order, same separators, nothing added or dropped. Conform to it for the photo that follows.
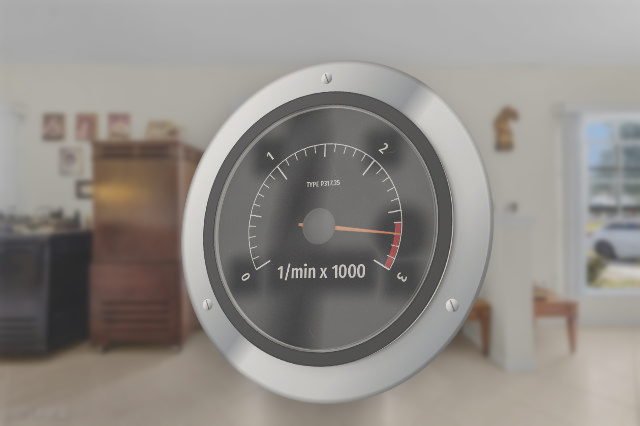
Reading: {"value": 2700, "unit": "rpm"}
